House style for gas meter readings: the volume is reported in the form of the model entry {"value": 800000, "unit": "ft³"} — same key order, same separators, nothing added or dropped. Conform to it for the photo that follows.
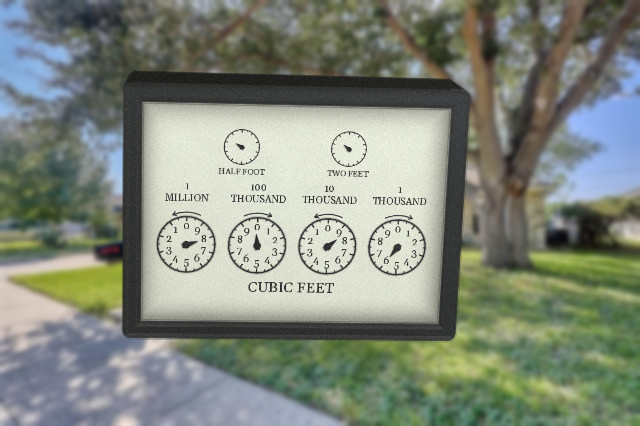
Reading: {"value": 798600, "unit": "ft³"}
